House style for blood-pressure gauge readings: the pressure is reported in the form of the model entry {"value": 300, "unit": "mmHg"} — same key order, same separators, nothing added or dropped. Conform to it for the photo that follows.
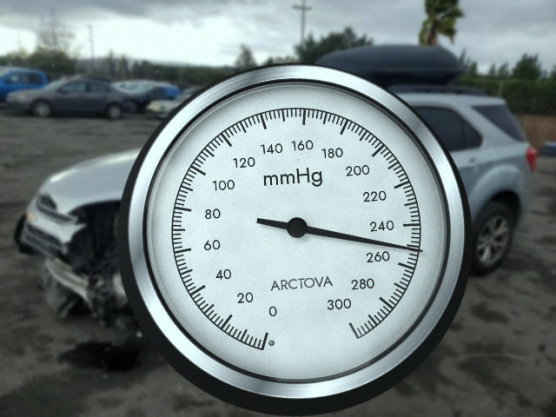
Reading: {"value": 252, "unit": "mmHg"}
